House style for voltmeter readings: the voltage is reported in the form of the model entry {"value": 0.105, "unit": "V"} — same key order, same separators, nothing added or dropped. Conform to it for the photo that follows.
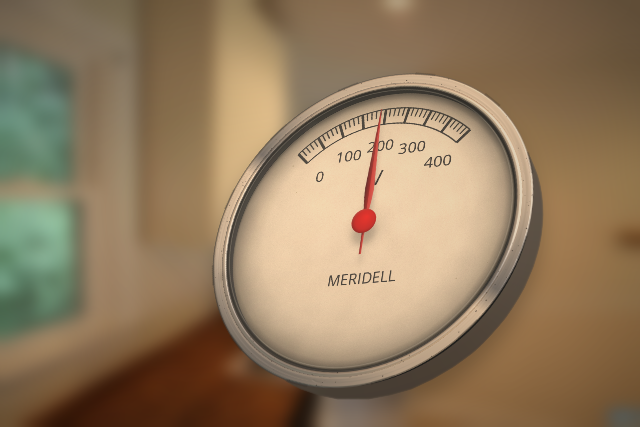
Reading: {"value": 200, "unit": "V"}
